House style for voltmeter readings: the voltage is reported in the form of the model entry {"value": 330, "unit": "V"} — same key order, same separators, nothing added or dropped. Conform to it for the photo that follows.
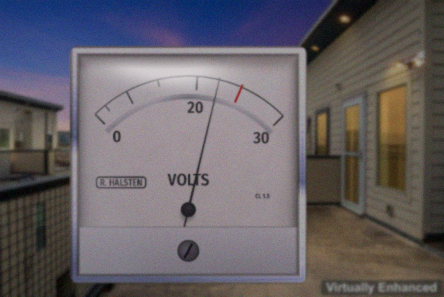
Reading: {"value": 22.5, "unit": "V"}
